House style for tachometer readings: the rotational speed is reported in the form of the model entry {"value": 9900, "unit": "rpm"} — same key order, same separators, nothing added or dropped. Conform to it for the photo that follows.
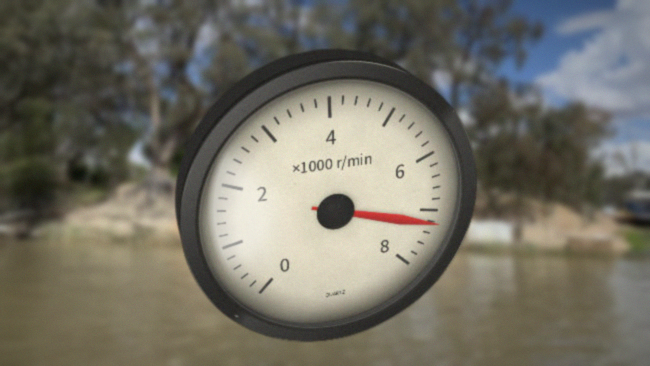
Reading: {"value": 7200, "unit": "rpm"}
